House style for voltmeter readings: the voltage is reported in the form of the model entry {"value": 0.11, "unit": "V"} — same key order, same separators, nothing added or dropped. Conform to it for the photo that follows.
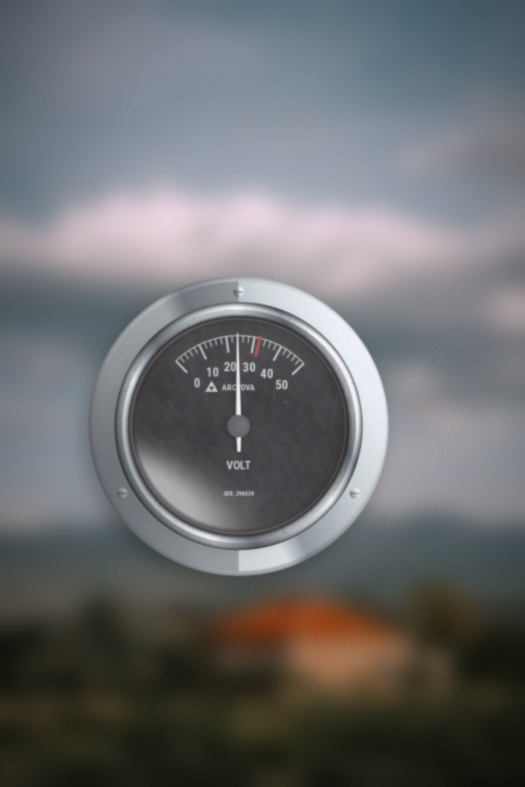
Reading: {"value": 24, "unit": "V"}
